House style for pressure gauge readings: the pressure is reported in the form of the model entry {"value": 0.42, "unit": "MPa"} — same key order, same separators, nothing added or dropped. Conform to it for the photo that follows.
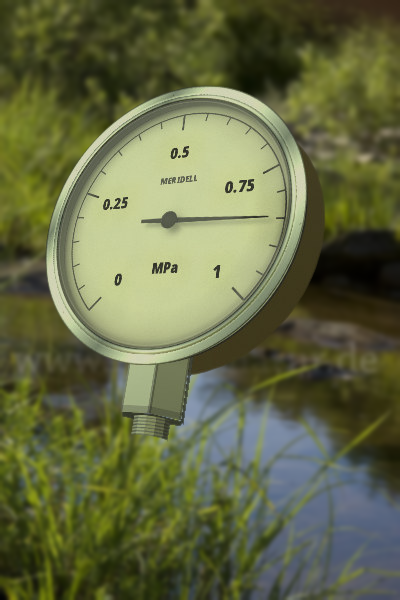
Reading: {"value": 0.85, "unit": "MPa"}
